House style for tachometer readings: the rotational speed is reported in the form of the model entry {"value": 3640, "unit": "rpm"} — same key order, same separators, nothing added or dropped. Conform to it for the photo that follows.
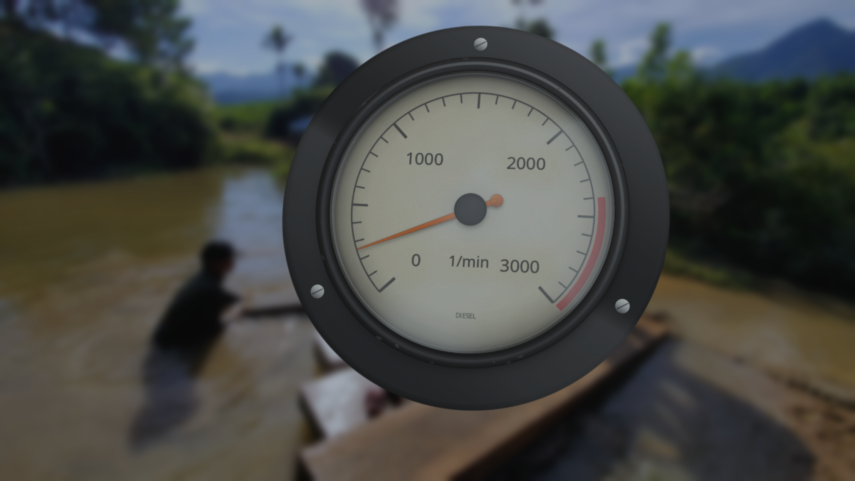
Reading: {"value": 250, "unit": "rpm"}
